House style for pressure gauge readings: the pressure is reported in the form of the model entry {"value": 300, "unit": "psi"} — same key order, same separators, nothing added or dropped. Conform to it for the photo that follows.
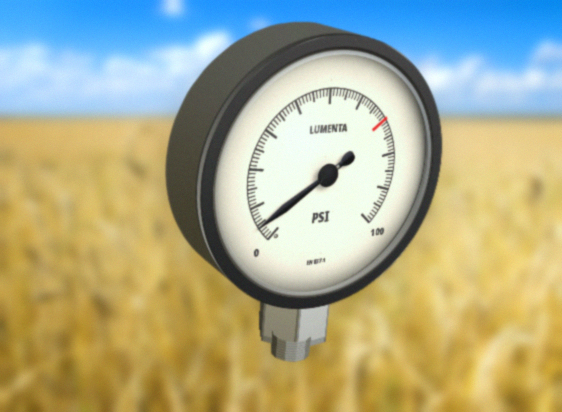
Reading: {"value": 5, "unit": "psi"}
